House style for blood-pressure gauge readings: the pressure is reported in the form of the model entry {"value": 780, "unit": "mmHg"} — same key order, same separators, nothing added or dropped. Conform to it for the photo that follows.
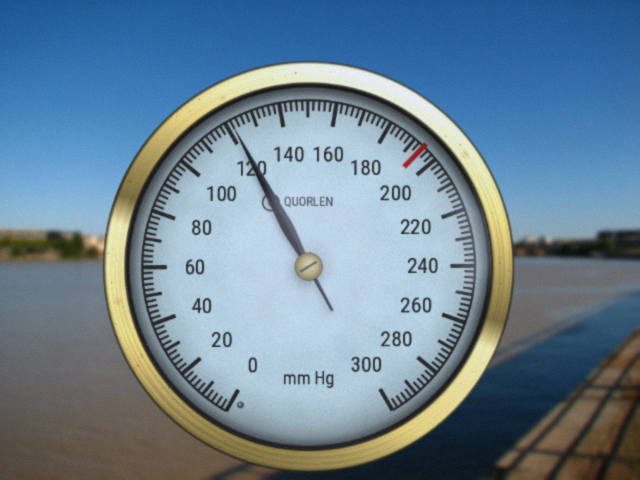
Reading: {"value": 122, "unit": "mmHg"}
